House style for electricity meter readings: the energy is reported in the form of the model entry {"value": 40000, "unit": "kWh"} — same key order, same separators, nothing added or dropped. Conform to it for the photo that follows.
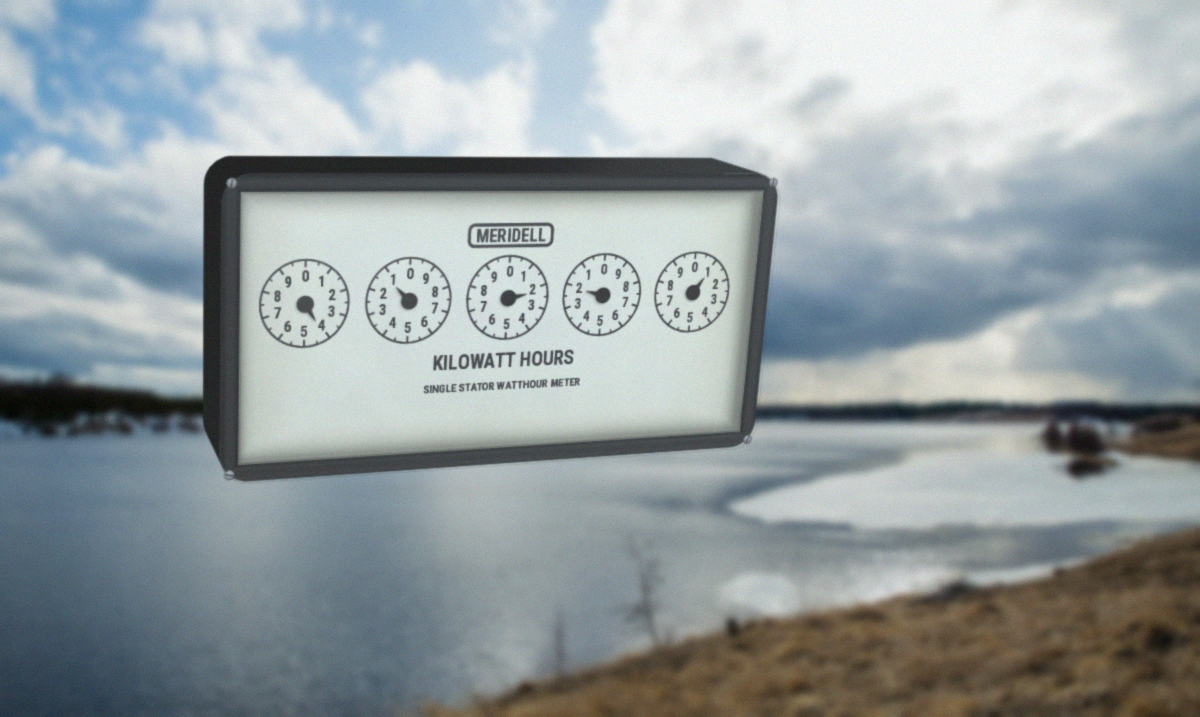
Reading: {"value": 41221, "unit": "kWh"}
